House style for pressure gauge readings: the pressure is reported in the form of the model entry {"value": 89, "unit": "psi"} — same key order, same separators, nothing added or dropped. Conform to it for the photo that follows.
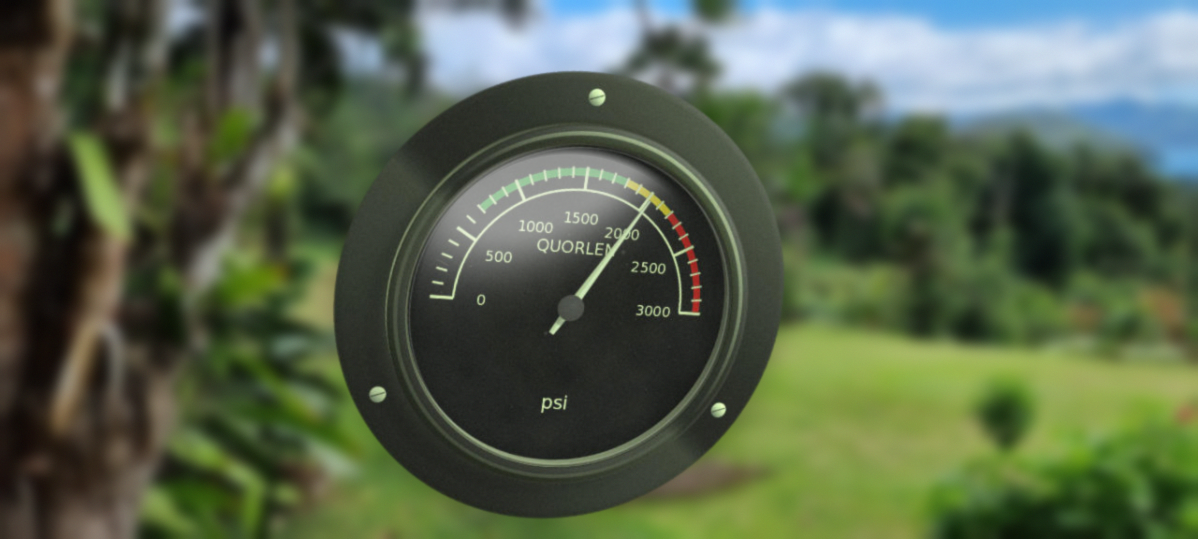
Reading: {"value": 2000, "unit": "psi"}
